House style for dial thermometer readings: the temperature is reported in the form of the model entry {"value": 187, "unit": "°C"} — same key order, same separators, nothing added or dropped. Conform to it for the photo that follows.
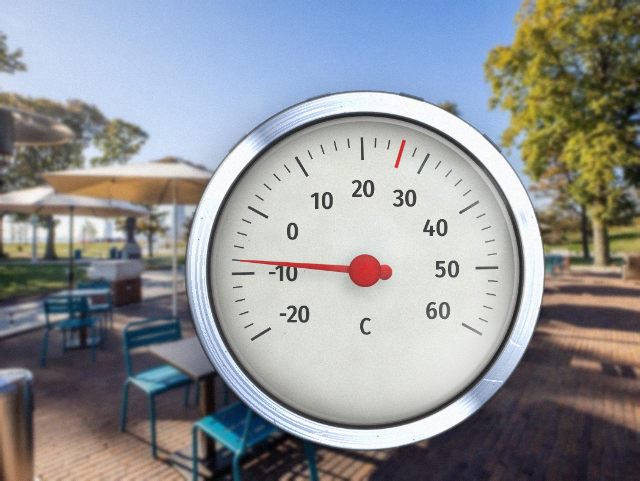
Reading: {"value": -8, "unit": "°C"}
